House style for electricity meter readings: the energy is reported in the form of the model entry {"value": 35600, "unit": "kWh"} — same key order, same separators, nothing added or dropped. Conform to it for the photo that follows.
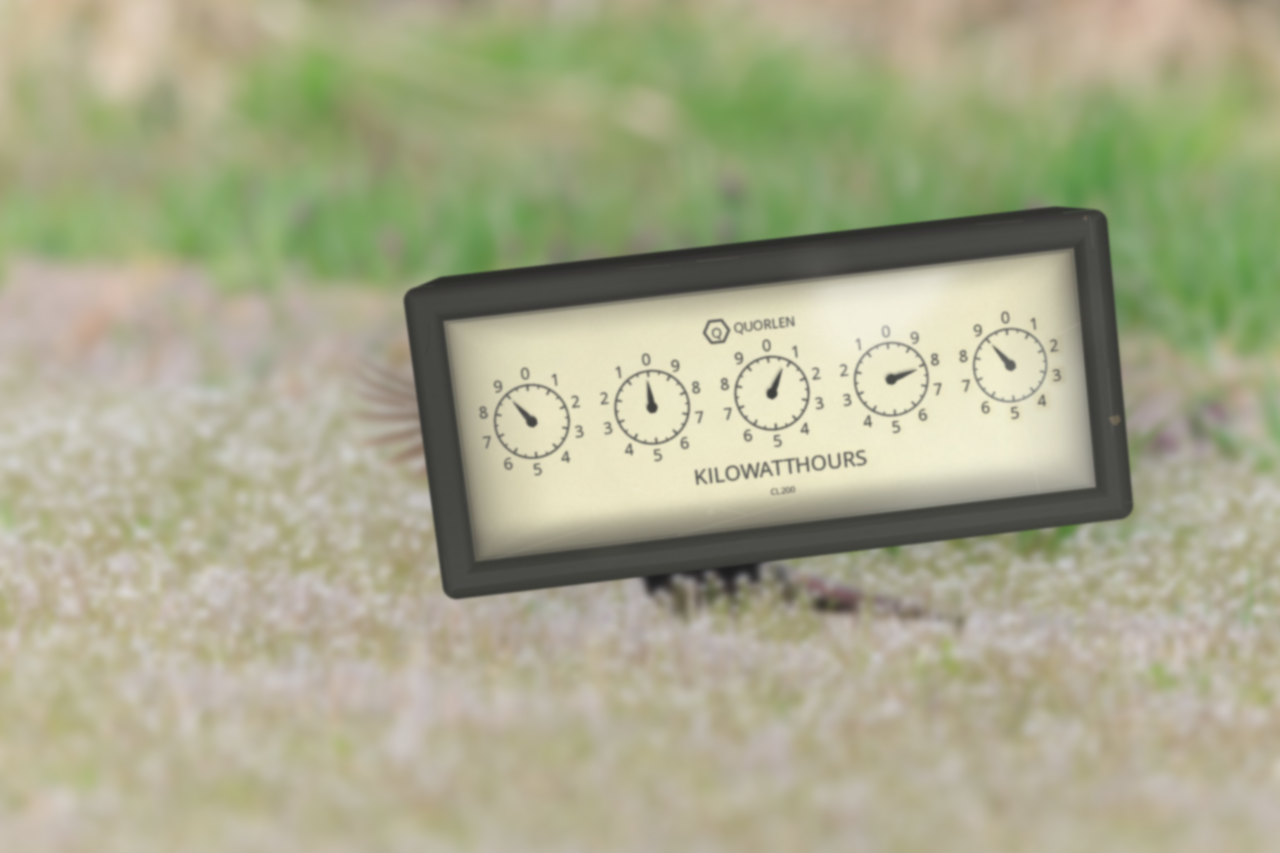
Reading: {"value": 90079, "unit": "kWh"}
